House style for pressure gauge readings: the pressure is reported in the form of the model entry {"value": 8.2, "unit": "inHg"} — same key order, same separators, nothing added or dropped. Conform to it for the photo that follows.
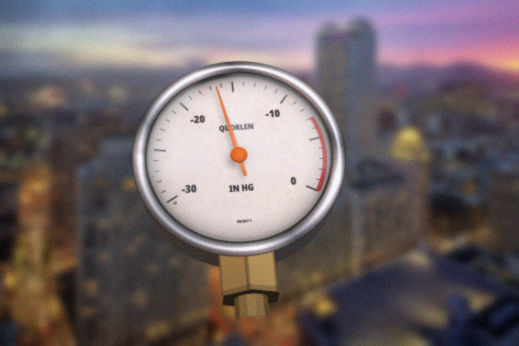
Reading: {"value": -16.5, "unit": "inHg"}
